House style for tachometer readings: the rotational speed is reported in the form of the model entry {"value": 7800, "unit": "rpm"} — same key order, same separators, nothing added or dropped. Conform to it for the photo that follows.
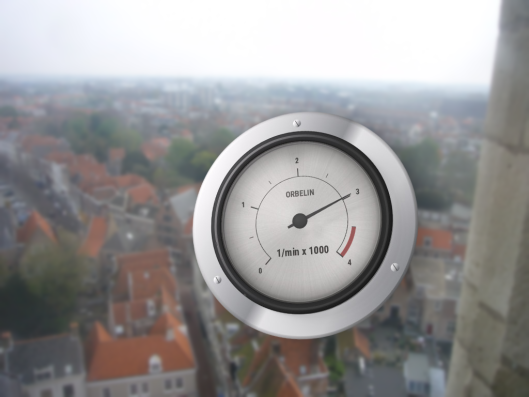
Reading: {"value": 3000, "unit": "rpm"}
